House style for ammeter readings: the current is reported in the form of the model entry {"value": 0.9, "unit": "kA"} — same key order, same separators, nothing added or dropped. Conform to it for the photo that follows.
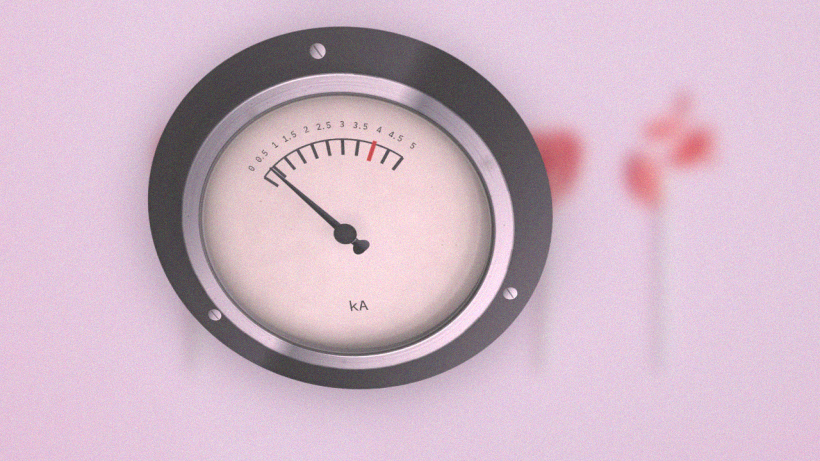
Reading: {"value": 0.5, "unit": "kA"}
